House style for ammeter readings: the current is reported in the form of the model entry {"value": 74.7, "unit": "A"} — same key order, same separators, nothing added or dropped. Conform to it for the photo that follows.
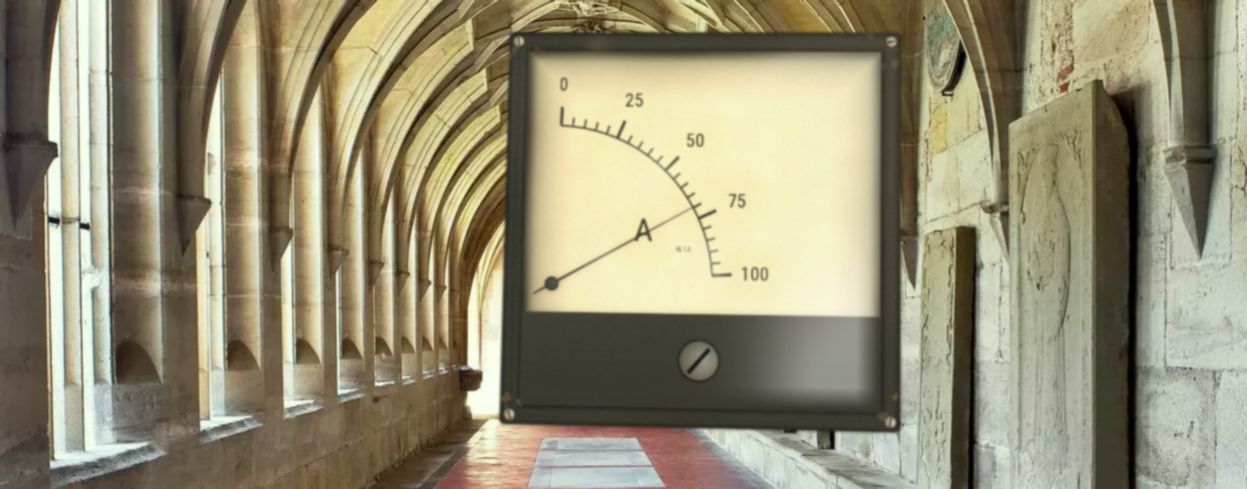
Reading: {"value": 70, "unit": "A"}
